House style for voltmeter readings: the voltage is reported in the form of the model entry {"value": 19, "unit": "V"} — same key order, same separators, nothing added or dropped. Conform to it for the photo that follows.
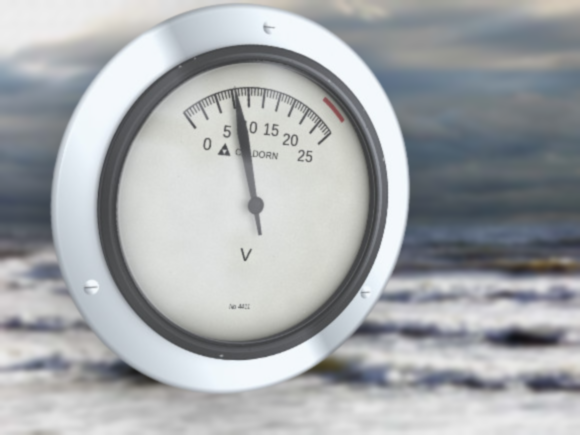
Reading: {"value": 7.5, "unit": "V"}
